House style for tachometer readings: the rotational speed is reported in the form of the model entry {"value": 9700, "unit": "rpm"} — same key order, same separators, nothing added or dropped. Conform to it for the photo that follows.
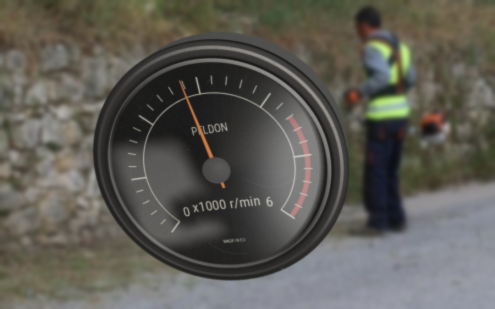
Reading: {"value": 2800, "unit": "rpm"}
